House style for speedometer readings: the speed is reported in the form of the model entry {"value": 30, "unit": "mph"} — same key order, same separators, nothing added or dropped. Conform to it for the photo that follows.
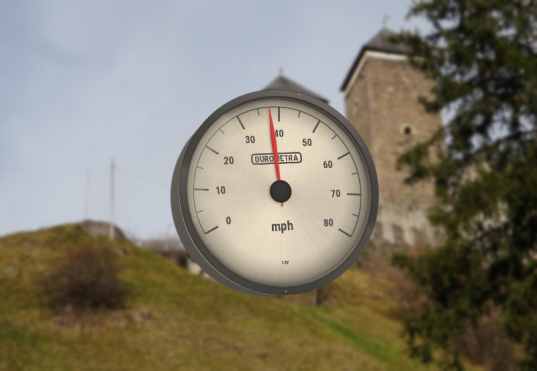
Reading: {"value": 37.5, "unit": "mph"}
